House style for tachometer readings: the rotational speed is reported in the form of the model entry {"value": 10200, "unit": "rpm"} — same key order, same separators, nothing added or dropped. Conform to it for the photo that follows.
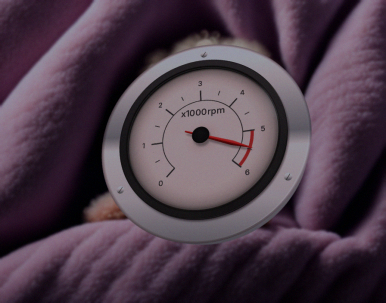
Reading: {"value": 5500, "unit": "rpm"}
